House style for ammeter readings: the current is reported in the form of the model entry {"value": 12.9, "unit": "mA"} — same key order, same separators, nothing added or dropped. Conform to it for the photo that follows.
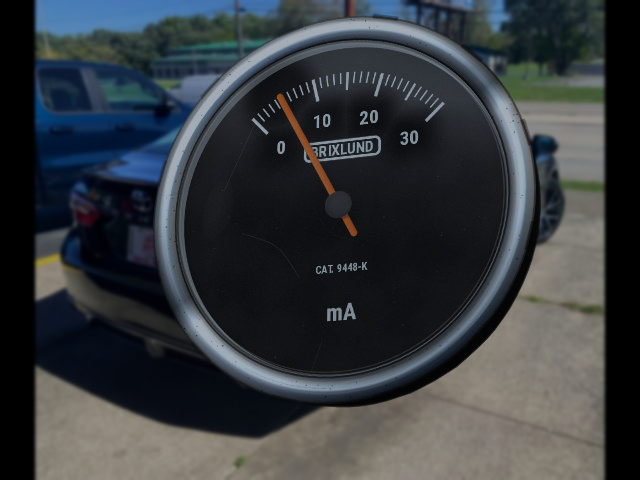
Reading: {"value": 5, "unit": "mA"}
